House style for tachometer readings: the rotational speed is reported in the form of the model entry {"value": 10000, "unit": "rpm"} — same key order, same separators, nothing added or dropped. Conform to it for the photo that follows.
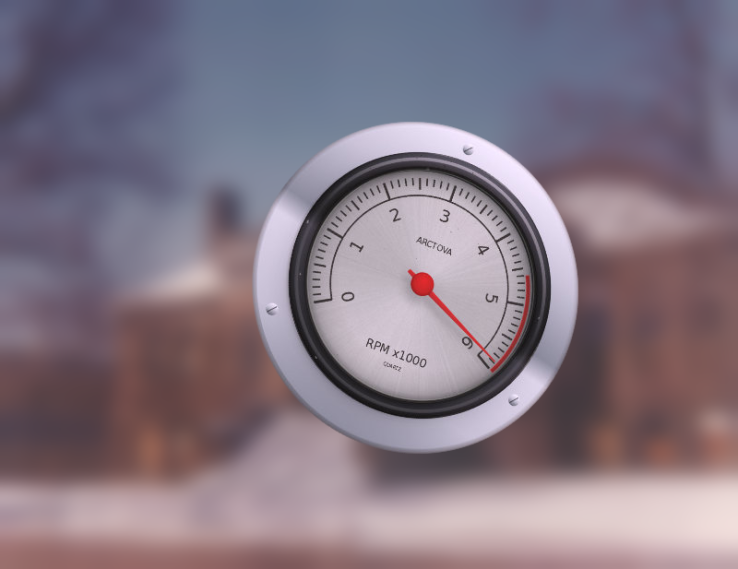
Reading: {"value": 5900, "unit": "rpm"}
